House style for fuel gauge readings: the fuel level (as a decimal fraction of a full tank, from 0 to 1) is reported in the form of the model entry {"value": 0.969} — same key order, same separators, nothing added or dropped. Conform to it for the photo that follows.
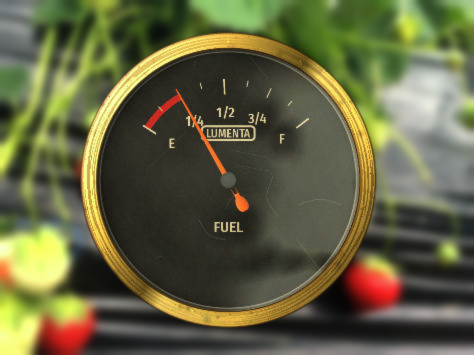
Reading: {"value": 0.25}
